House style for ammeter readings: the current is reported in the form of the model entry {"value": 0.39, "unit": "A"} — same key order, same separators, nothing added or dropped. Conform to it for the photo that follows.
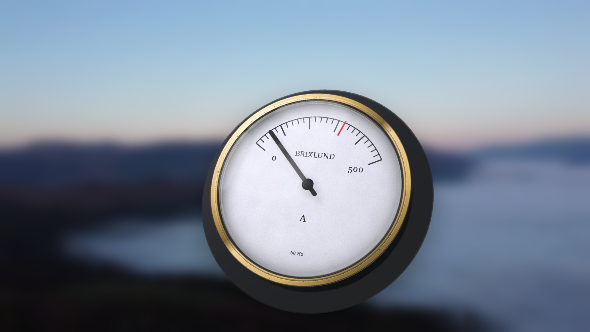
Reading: {"value": 60, "unit": "A"}
